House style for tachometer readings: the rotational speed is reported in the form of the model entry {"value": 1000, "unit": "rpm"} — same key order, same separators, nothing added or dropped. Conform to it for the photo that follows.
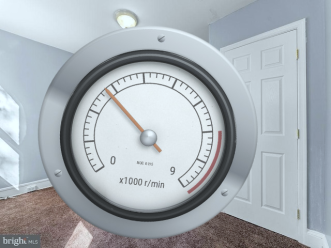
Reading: {"value": 2800, "unit": "rpm"}
